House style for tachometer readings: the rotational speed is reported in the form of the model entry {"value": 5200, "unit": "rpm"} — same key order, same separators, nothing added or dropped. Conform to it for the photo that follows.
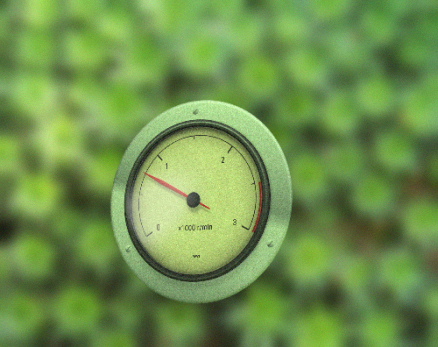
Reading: {"value": 750, "unit": "rpm"}
